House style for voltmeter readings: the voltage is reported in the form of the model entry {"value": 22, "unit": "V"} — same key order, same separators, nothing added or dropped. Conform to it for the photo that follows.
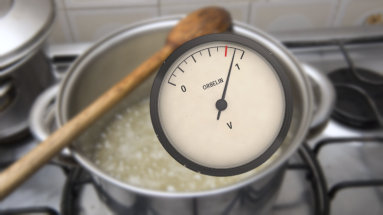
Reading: {"value": 0.9, "unit": "V"}
